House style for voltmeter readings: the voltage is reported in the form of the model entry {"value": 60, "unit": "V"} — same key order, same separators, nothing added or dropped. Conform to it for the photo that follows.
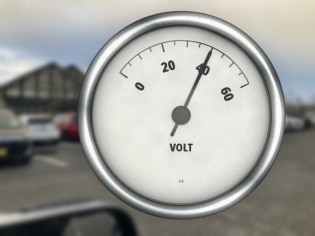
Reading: {"value": 40, "unit": "V"}
